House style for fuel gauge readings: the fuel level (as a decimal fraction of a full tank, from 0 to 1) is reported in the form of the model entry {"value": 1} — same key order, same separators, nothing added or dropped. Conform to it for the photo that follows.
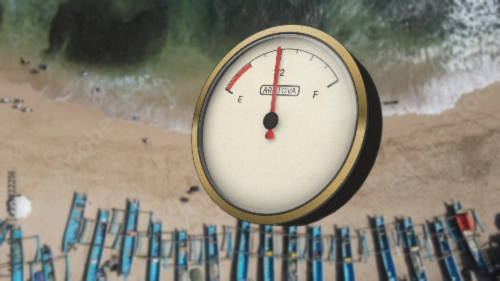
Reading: {"value": 0.5}
